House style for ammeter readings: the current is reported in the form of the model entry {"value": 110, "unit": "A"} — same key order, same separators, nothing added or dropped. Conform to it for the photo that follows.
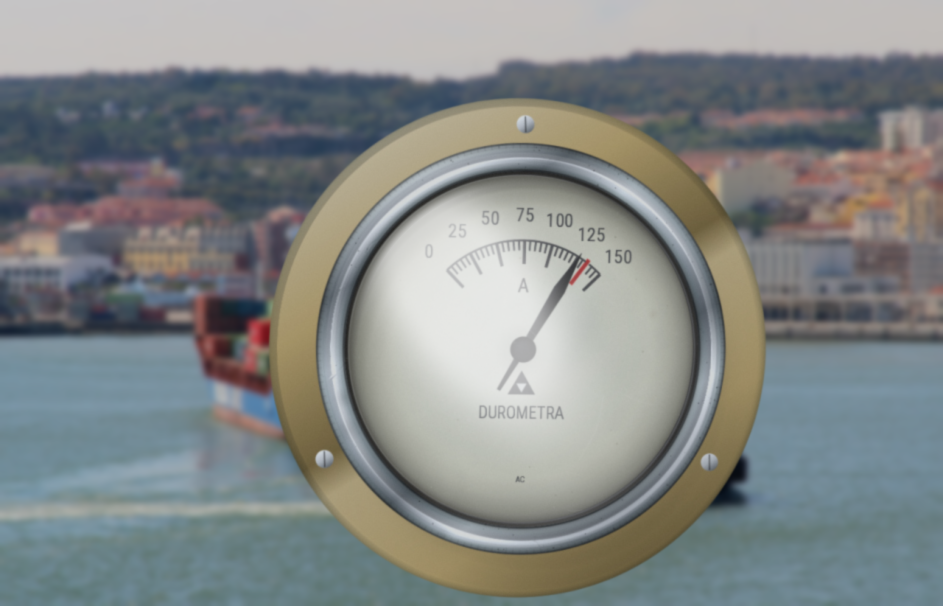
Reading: {"value": 125, "unit": "A"}
